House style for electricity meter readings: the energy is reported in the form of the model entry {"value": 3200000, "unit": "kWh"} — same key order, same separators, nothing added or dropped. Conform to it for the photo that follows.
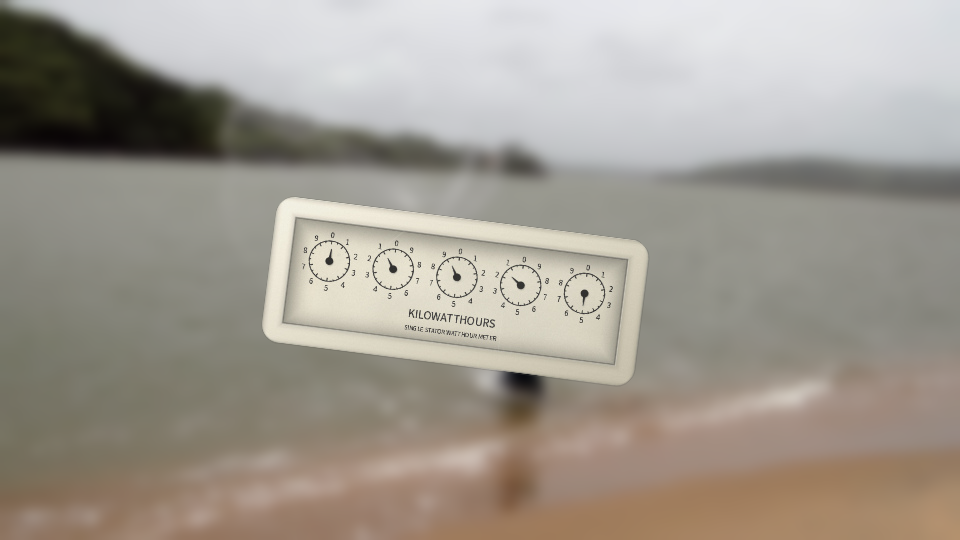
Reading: {"value": 915, "unit": "kWh"}
